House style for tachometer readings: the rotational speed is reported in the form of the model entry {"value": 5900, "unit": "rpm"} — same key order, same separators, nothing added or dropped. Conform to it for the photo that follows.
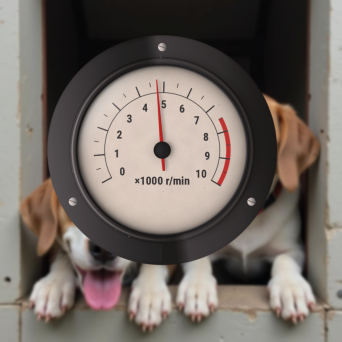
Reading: {"value": 4750, "unit": "rpm"}
